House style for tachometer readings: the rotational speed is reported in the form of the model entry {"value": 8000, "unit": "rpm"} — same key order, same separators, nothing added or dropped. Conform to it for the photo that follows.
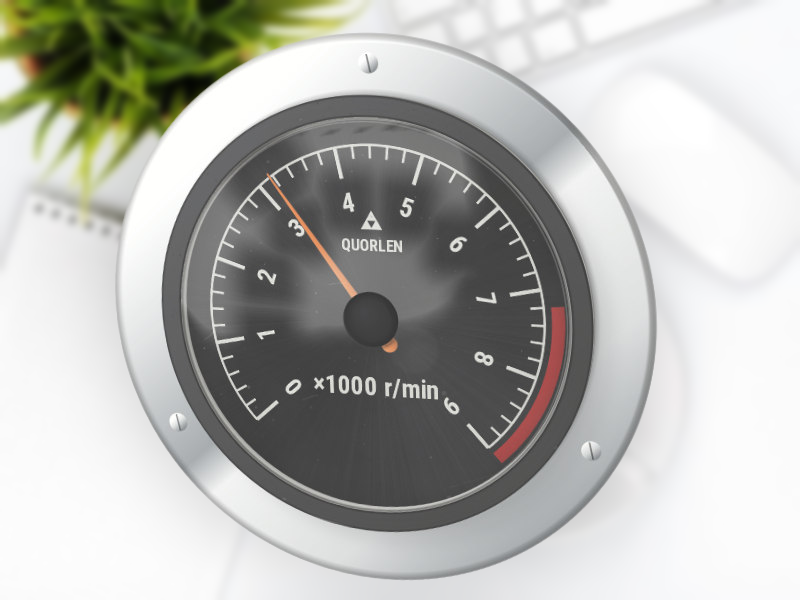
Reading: {"value": 3200, "unit": "rpm"}
